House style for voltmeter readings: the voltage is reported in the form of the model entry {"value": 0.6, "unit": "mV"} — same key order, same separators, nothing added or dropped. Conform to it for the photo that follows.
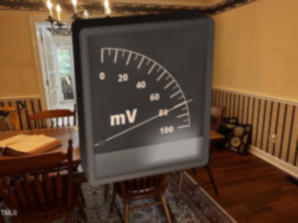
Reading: {"value": 80, "unit": "mV"}
